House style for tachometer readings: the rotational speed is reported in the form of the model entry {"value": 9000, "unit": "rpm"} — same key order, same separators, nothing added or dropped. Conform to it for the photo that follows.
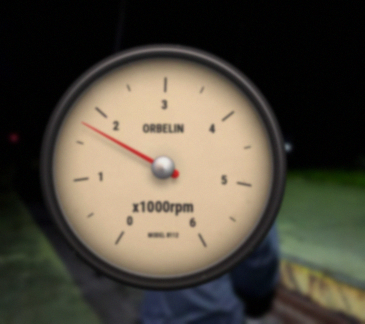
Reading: {"value": 1750, "unit": "rpm"}
